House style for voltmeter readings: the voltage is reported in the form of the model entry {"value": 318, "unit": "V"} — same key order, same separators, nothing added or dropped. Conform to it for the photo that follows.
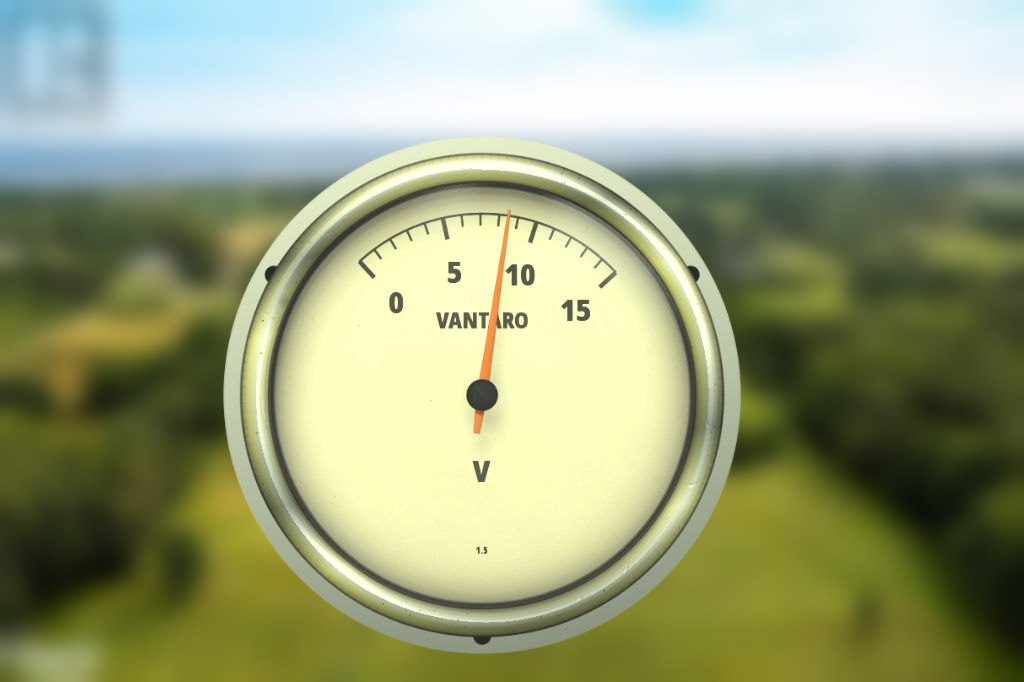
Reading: {"value": 8.5, "unit": "V"}
